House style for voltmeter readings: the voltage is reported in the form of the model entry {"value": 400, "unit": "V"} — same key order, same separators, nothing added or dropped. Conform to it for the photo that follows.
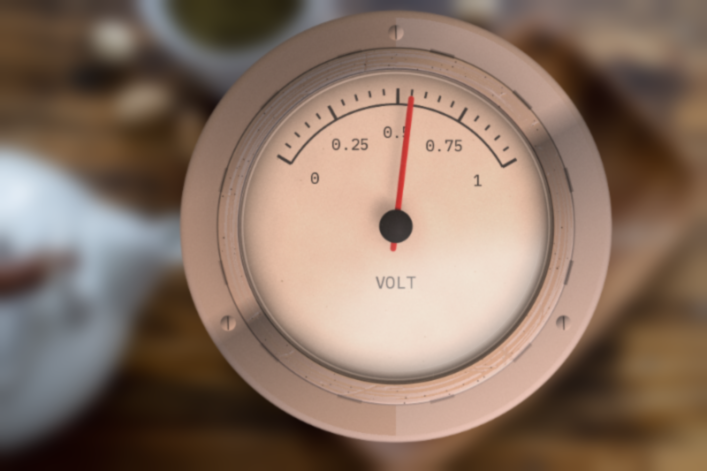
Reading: {"value": 0.55, "unit": "V"}
